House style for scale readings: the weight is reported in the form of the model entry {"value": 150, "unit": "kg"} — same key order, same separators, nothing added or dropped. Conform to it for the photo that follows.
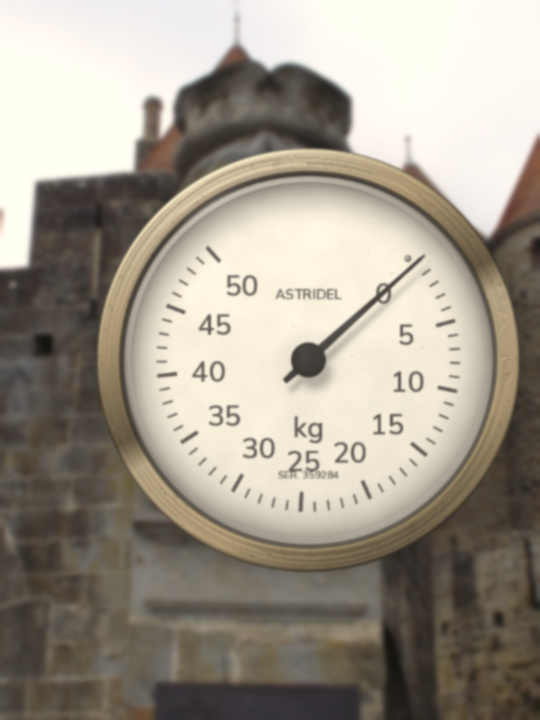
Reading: {"value": 0, "unit": "kg"}
